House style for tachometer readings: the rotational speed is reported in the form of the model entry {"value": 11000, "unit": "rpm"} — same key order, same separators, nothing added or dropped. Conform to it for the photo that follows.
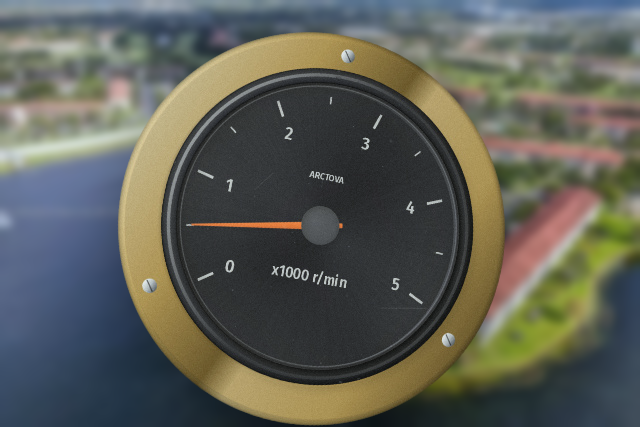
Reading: {"value": 500, "unit": "rpm"}
